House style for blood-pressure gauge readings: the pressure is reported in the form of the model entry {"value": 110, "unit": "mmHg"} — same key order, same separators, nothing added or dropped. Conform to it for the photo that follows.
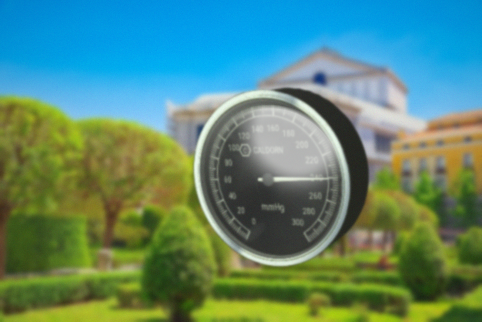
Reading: {"value": 240, "unit": "mmHg"}
